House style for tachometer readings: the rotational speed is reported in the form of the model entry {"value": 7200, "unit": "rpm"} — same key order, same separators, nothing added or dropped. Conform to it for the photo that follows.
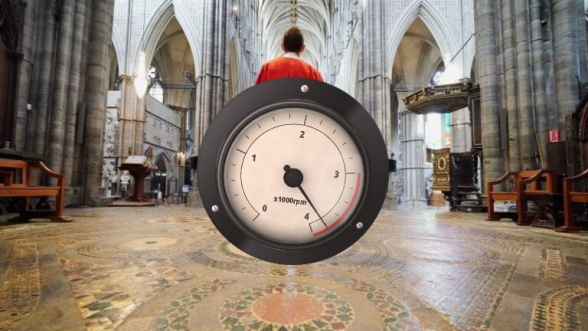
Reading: {"value": 3800, "unit": "rpm"}
